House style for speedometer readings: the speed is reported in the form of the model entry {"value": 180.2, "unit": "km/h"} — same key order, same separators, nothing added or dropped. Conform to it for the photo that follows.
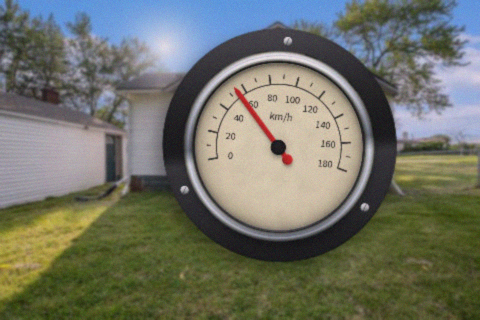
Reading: {"value": 55, "unit": "km/h"}
